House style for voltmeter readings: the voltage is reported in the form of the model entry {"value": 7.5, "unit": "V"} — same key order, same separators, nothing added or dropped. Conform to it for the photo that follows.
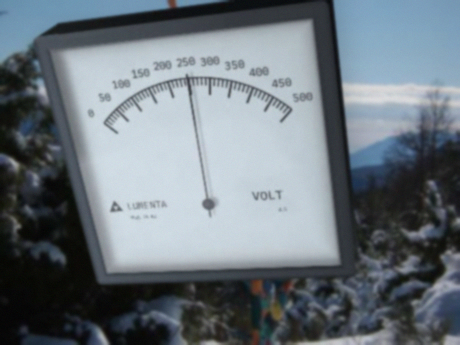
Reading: {"value": 250, "unit": "V"}
